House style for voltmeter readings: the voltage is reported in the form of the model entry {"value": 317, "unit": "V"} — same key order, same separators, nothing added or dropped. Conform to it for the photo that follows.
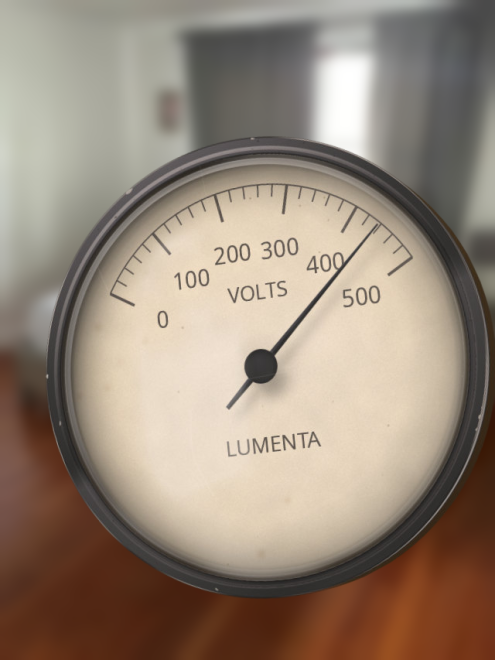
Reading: {"value": 440, "unit": "V"}
